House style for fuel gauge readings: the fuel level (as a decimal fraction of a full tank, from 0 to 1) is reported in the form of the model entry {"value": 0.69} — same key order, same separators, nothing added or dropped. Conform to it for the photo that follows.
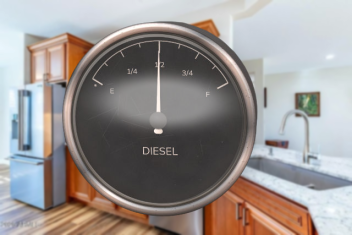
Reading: {"value": 0.5}
